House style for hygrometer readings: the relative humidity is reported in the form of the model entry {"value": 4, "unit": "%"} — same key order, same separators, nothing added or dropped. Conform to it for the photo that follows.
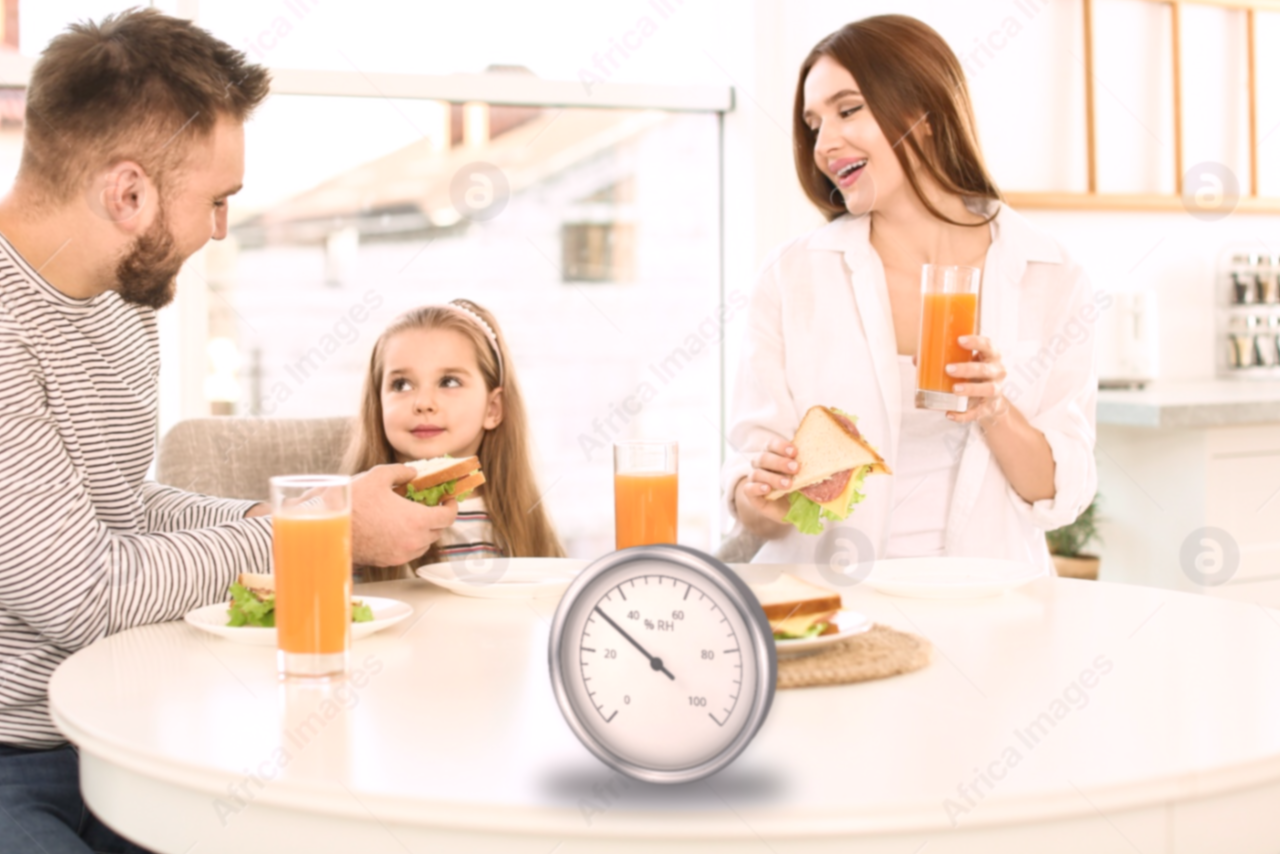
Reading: {"value": 32, "unit": "%"}
